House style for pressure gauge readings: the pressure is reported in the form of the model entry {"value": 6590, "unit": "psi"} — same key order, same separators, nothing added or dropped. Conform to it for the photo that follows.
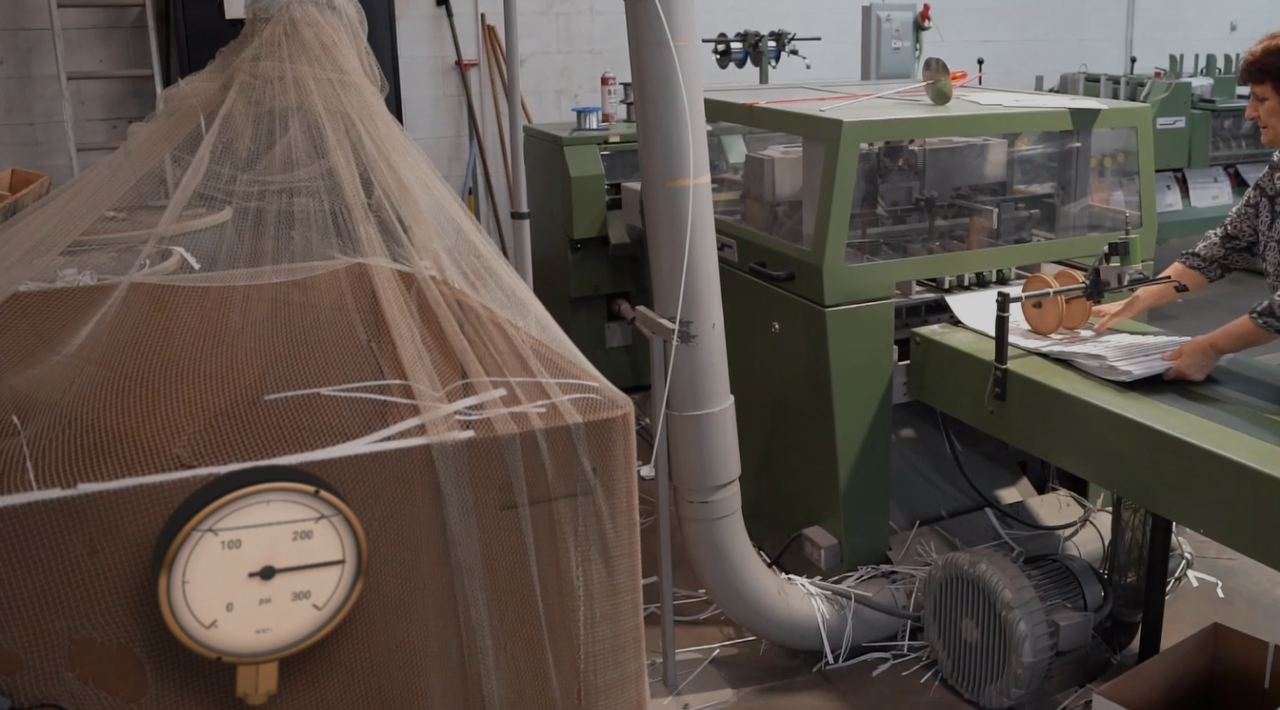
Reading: {"value": 250, "unit": "psi"}
